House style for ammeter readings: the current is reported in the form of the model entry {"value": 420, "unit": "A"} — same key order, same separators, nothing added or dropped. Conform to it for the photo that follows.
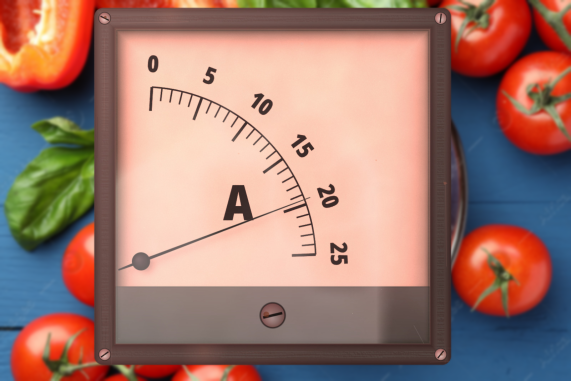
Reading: {"value": 19.5, "unit": "A"}
